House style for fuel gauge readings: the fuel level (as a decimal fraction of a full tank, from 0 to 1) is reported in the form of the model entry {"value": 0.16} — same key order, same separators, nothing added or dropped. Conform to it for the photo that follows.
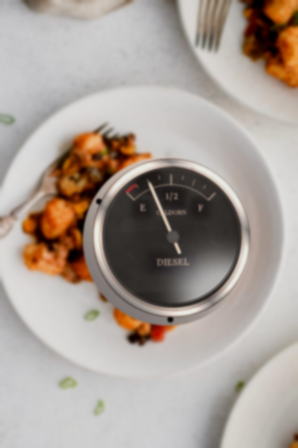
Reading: {"value": 0.25}
